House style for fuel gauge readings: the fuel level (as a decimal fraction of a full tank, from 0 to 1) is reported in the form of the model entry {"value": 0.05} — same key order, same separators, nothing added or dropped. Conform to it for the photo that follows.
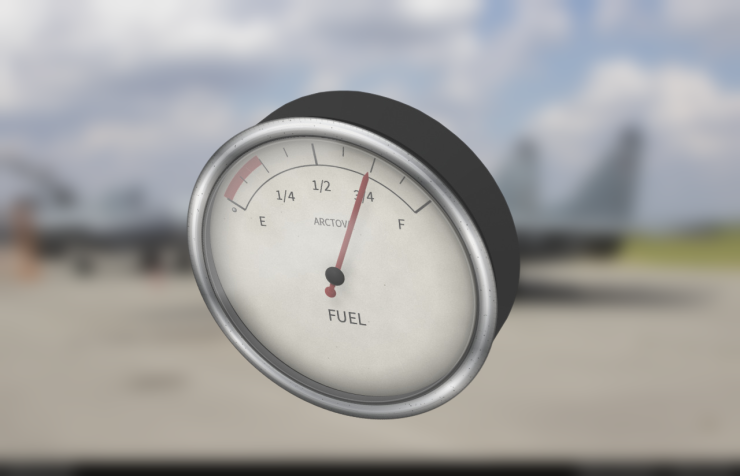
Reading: {"value": 0.75}
